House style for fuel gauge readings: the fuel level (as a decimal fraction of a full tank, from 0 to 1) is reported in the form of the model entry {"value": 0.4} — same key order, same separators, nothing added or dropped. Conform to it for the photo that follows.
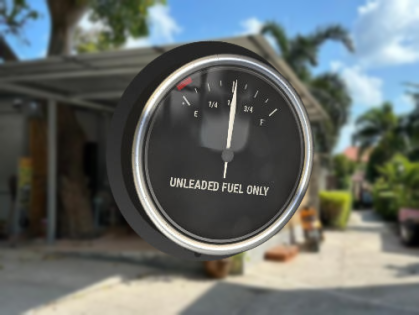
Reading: {"value": 0.5}
